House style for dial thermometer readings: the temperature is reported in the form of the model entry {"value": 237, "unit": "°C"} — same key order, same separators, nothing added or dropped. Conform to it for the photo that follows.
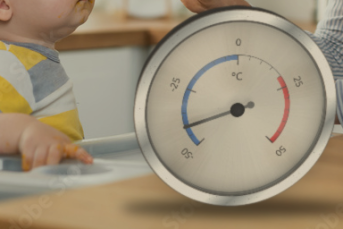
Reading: {"value": -40, "unit": "°C"}
